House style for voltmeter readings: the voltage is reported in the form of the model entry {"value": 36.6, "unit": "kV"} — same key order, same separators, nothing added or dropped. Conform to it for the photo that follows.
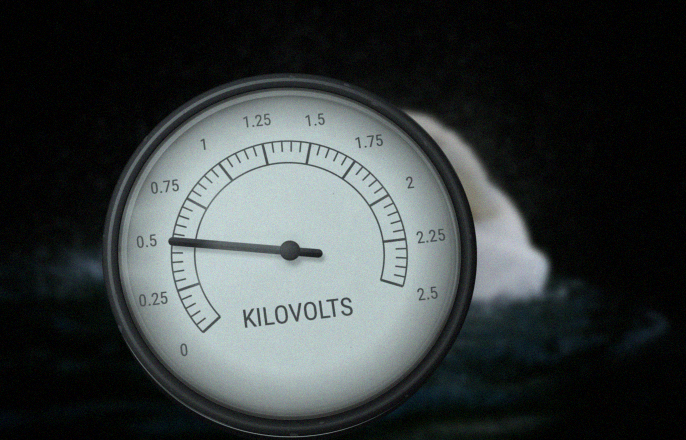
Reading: {"value": 0.5, "unit": "kV"}
